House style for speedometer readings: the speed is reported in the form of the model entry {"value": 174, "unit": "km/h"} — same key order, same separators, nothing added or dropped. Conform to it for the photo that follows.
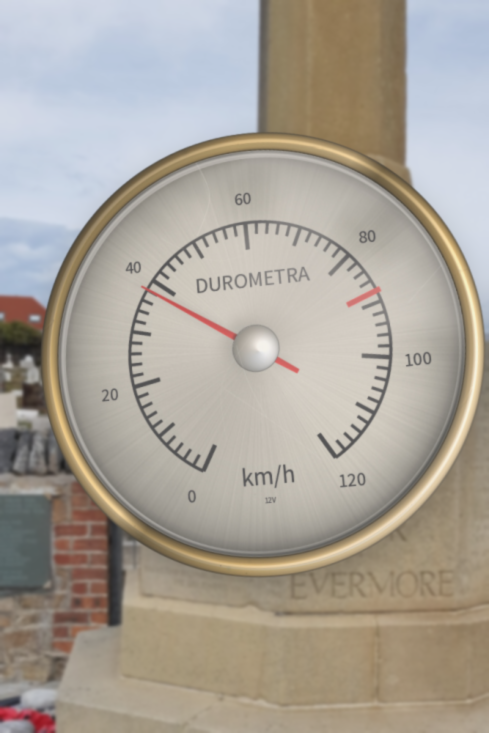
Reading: {"value": 38, "unit": "km/h"}
